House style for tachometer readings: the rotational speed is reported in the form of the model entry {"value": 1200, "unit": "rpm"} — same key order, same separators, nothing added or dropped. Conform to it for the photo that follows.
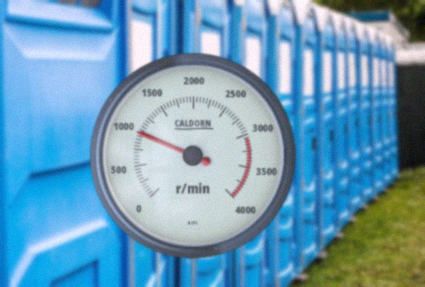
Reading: {"value": 1000, "unit": "rpm"}
